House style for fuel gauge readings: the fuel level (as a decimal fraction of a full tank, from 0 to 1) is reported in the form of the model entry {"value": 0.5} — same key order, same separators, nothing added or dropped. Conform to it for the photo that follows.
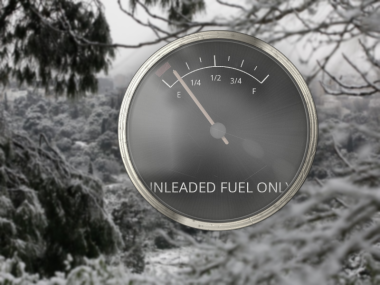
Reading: {"value": 0.125}
